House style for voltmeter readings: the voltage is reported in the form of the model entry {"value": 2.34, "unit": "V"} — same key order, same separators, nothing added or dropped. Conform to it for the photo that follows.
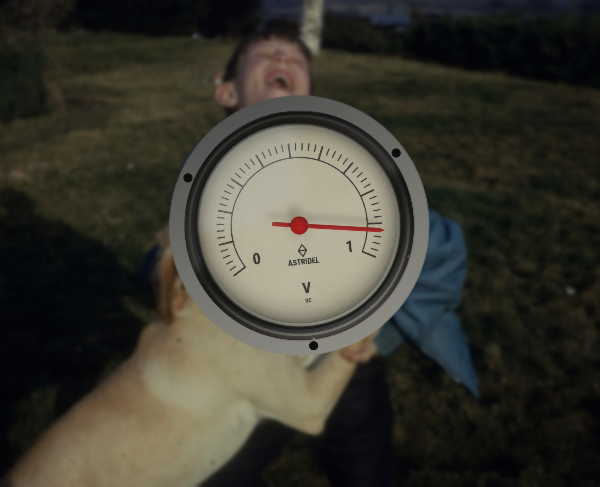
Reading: {"value": 0.92, "unit": "V"}
